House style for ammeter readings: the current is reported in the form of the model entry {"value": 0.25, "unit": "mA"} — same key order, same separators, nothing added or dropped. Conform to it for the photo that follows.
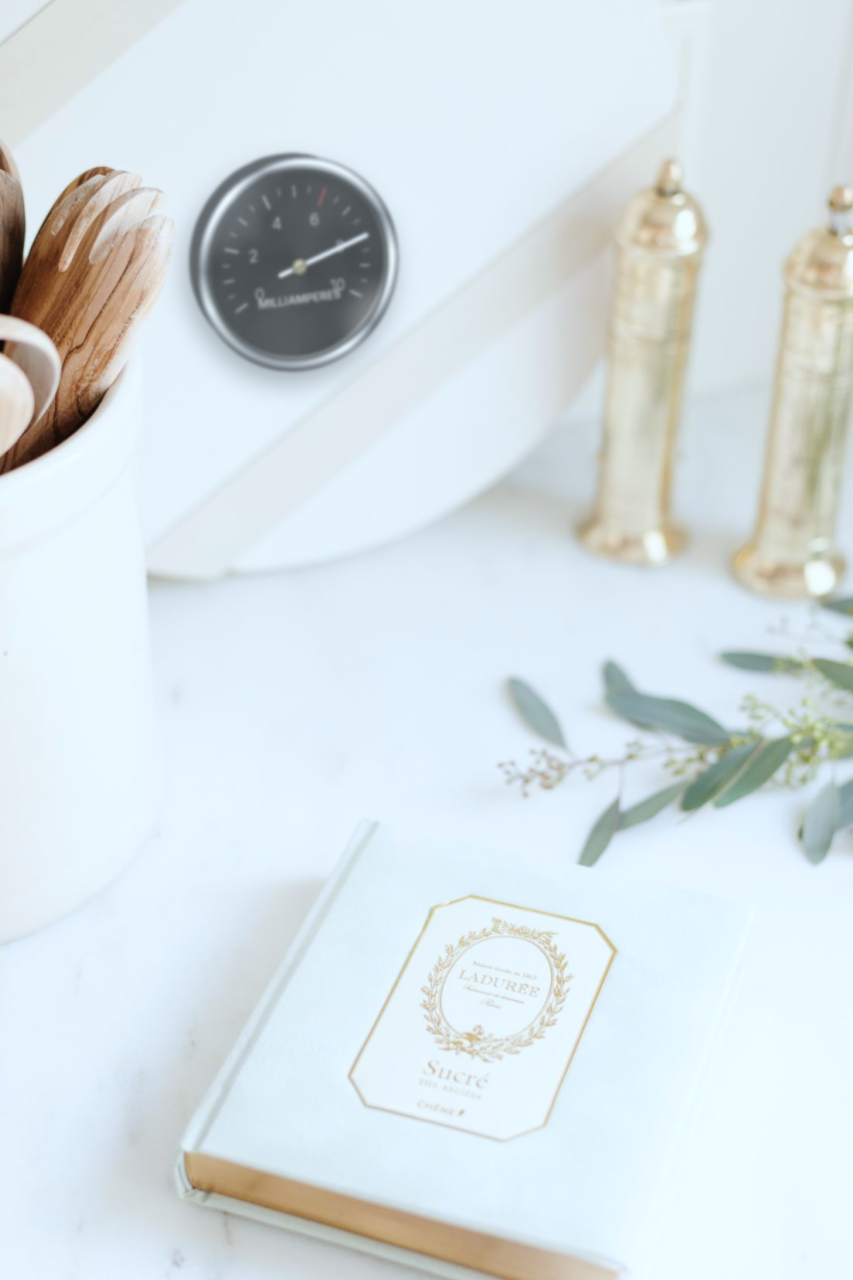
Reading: {"value": 8, "unit": "mA"}
